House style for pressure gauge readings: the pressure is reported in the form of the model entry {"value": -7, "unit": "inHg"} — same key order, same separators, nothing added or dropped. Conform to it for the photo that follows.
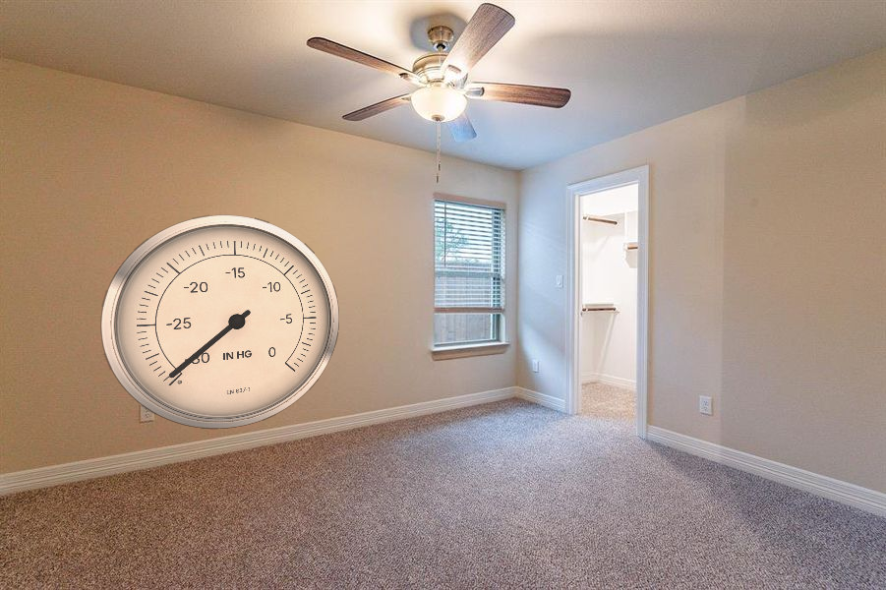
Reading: {"value": -29.5, "unit": "inHg"}
